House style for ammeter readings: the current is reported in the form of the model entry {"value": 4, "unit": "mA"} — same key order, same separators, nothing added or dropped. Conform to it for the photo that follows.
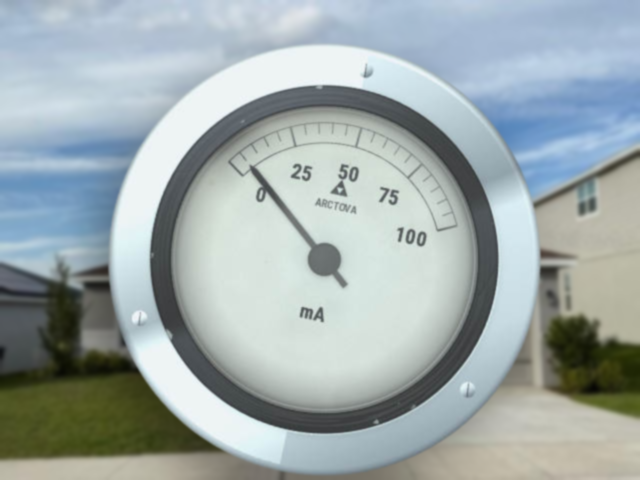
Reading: {"value": 5, "unit": "mA"}
